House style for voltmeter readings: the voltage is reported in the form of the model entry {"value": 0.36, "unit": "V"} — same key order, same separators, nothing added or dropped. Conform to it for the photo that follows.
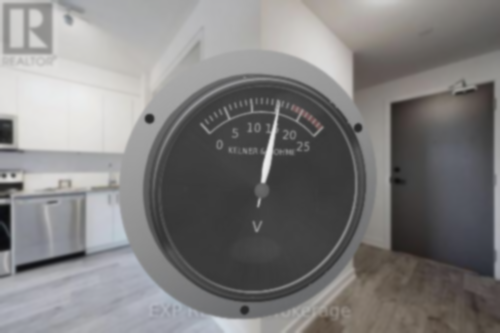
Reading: {"value": 15, "unit": "V"}
